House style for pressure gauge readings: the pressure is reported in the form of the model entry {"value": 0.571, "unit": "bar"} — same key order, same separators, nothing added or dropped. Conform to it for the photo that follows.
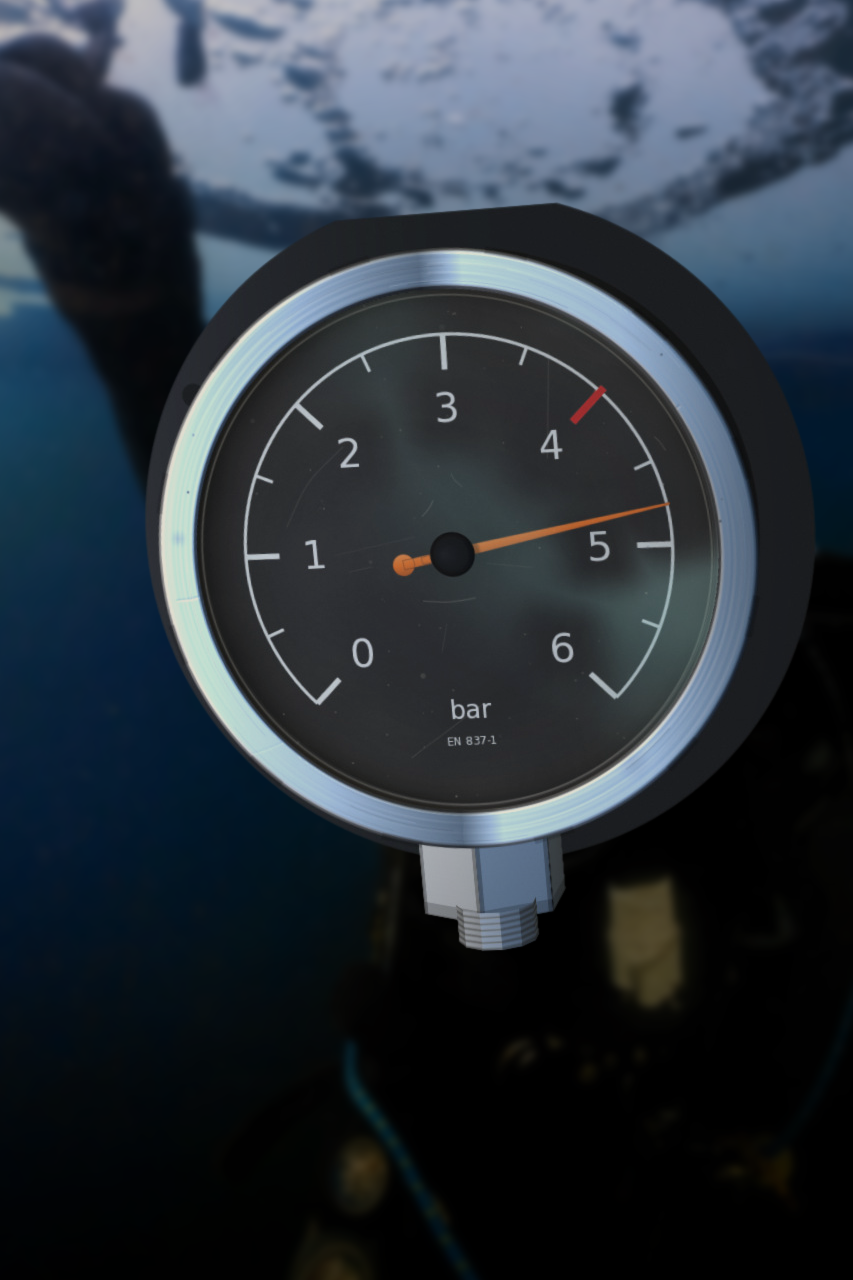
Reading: {"value": 4.75, "unit": "bar"}
